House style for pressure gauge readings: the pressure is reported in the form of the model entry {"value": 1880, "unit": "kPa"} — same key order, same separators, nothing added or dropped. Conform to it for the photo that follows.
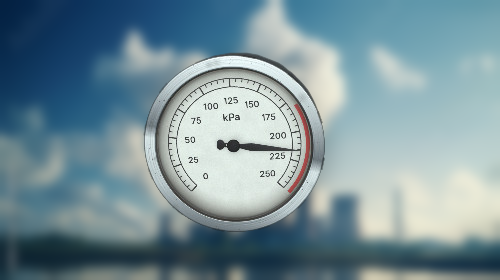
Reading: {"value": 215, "unit": "kPa"}
